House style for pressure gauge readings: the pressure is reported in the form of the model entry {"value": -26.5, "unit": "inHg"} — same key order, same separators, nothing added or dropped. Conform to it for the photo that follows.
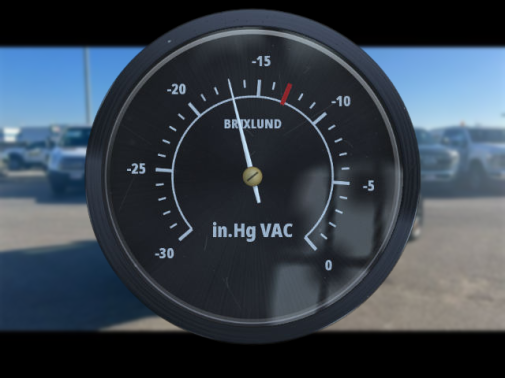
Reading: {"value": -17, "unit": "inHg"}
